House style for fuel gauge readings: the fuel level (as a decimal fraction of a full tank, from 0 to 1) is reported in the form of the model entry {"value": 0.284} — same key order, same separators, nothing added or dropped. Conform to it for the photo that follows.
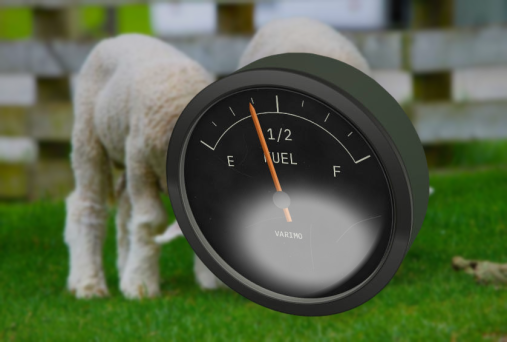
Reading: {"value": 0.375}
